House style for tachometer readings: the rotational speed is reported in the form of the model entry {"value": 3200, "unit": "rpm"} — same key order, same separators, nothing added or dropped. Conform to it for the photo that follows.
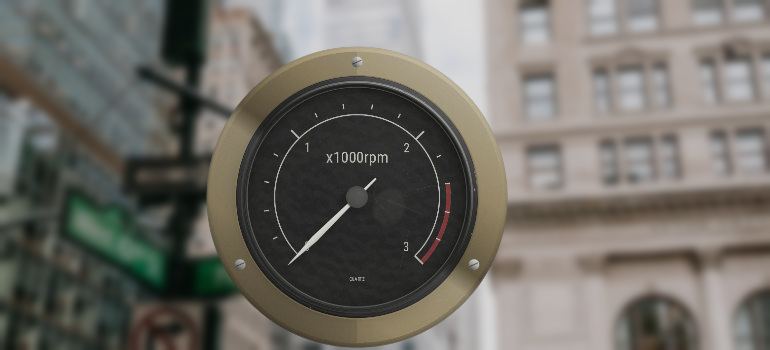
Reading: {"value": 0, "unit": "rpm"}
